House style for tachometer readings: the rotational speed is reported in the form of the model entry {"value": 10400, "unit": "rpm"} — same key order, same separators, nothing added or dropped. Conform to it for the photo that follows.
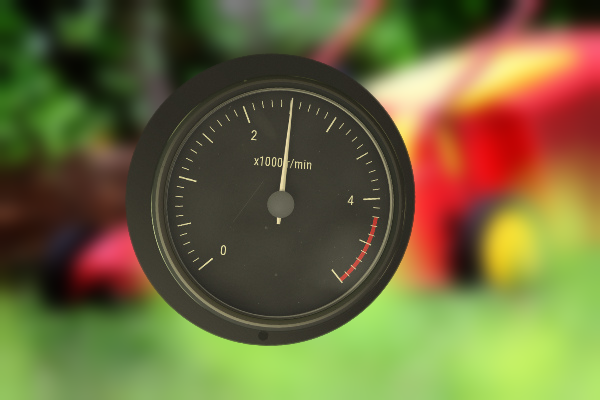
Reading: {"value": 2500, "unit": "rpm"}
